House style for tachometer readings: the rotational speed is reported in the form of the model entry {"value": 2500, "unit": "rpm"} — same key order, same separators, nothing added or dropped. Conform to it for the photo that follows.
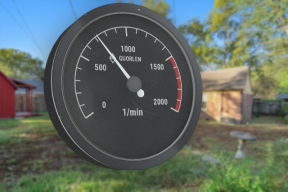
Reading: {"value": 700, "unit": "rpm"}
